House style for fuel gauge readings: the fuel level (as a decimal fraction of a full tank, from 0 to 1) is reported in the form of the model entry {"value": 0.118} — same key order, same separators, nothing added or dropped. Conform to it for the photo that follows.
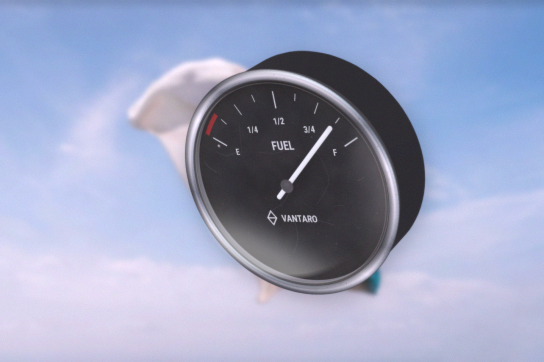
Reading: {"value": 0.875}
